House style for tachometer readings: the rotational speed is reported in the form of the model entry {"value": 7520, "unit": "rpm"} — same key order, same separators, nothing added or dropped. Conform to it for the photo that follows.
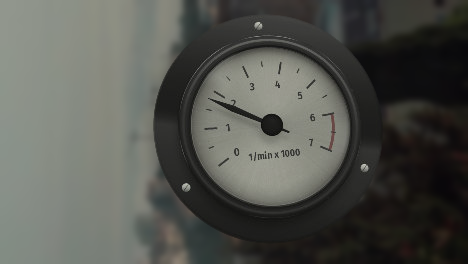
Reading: {"value": 1750, "unit": "rpm"}
